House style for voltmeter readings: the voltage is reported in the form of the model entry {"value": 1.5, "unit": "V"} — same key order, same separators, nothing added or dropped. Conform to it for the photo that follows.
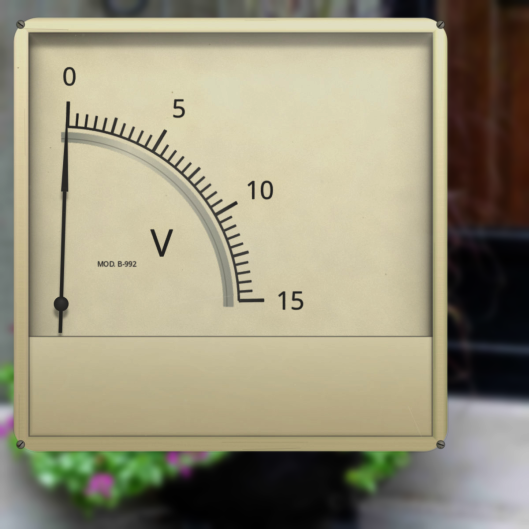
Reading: {"value": 0, "unit": "V"}
